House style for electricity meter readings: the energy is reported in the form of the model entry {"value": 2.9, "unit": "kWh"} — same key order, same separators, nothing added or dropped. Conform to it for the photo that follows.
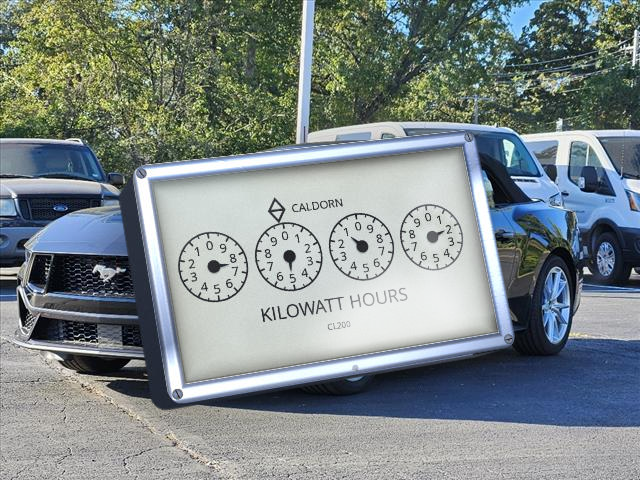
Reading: {"value": 7512, "unit": "kWh"}
